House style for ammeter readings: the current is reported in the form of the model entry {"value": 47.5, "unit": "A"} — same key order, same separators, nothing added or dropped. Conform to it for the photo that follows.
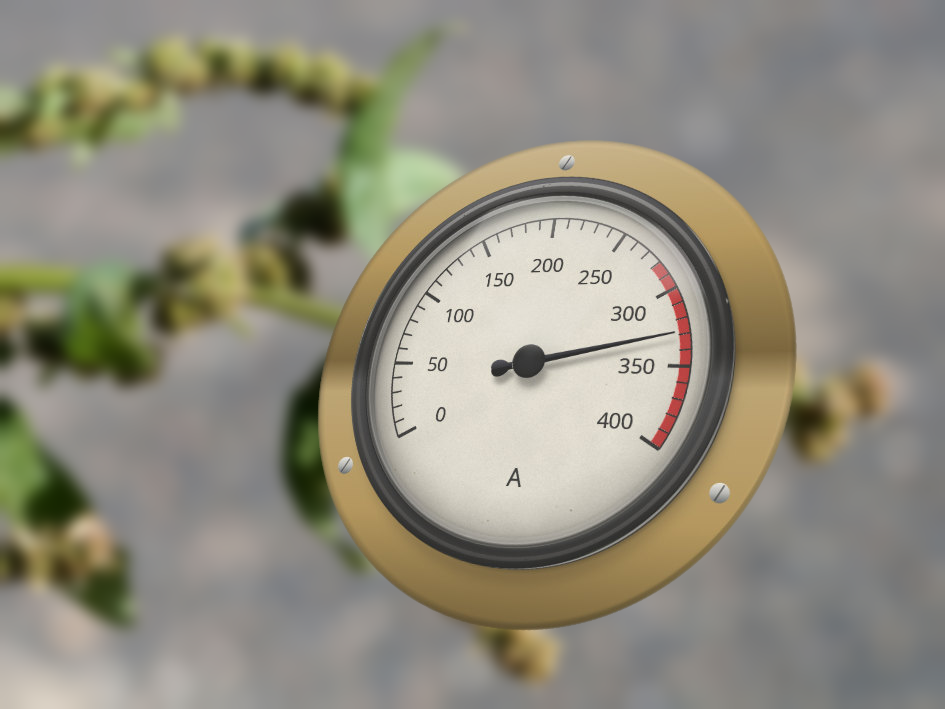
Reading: {"value": 330, "unit": "A"}
